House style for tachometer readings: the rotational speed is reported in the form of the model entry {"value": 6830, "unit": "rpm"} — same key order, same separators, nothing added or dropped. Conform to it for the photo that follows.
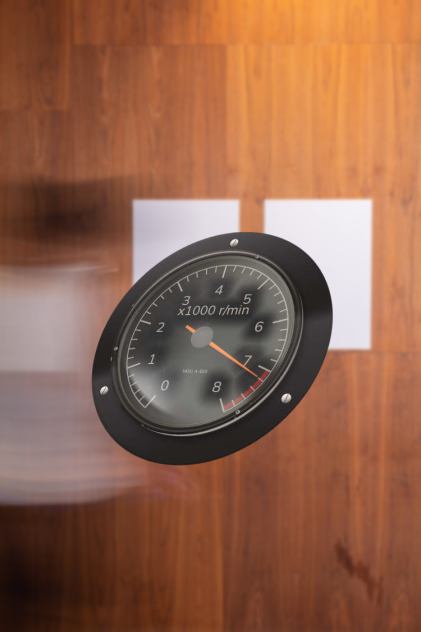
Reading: {"value": 7200, "unit": "rpm"}
